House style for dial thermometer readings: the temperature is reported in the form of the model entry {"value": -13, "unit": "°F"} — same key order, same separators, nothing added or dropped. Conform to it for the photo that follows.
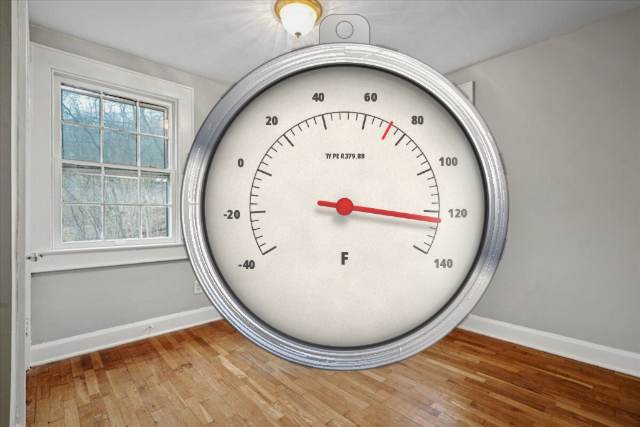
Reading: {"value": 124, "unit": "°F"}
